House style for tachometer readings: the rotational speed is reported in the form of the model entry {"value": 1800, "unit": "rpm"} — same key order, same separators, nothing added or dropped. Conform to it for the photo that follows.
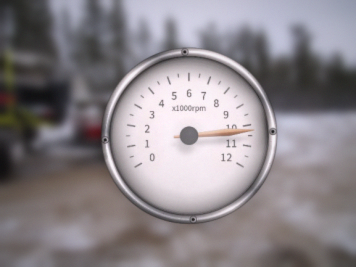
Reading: {"value": 10250, "unit": "rpm"}
